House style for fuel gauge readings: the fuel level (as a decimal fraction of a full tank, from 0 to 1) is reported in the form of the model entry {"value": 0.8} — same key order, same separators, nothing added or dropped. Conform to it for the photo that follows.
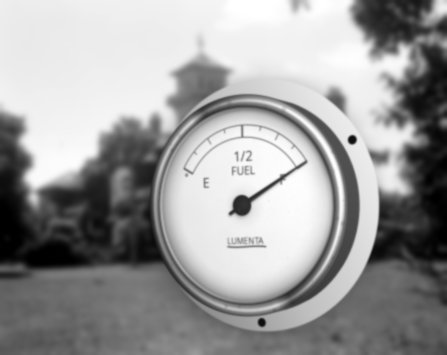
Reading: {"value": 1}
